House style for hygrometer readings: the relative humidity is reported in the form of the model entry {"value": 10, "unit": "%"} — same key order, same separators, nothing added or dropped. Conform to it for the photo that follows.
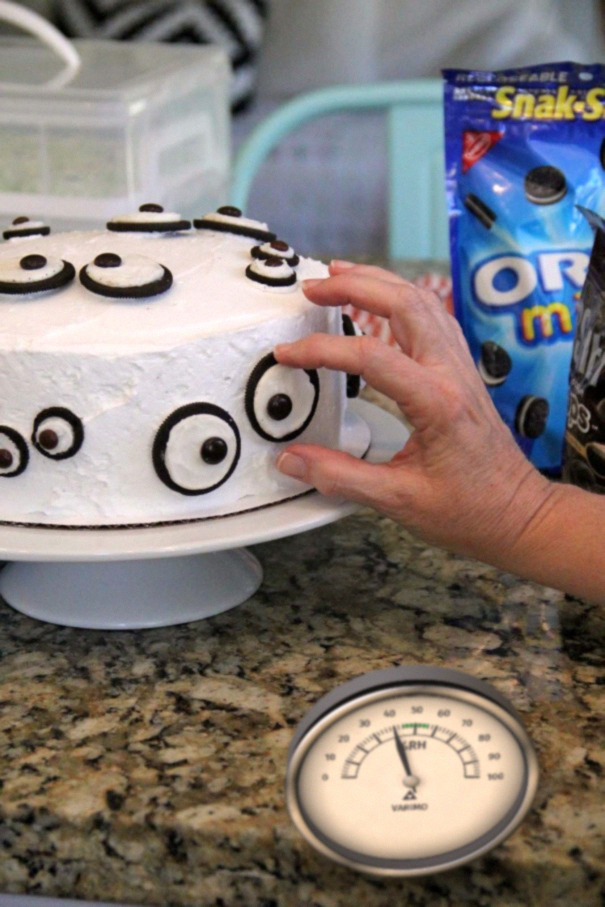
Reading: {"value": 40, "unit": "%"}
